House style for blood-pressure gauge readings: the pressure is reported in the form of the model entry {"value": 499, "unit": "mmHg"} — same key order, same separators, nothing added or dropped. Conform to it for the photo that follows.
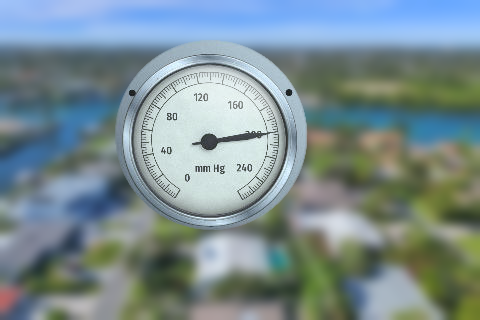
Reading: {"value": 200, "unit": "mmHg"}
